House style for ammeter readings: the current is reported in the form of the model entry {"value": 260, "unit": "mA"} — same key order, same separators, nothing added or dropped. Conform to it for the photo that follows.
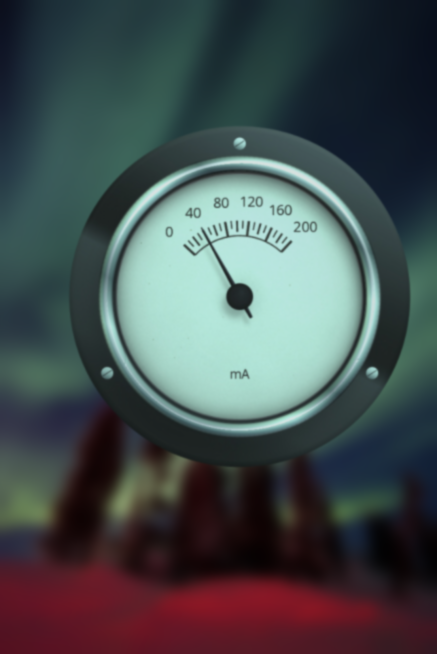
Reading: {"value": 40, "unit": "mA"}
